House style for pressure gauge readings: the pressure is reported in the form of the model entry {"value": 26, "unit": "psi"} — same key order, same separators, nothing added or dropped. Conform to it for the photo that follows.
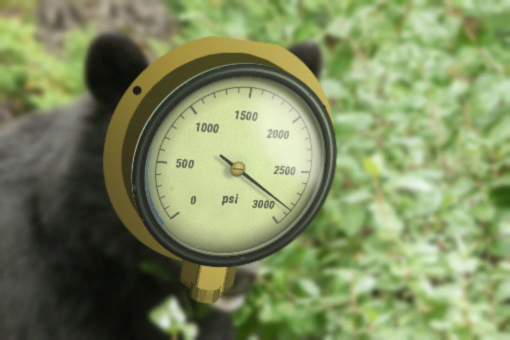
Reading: {"value": 2850, "unit": "psi"}
